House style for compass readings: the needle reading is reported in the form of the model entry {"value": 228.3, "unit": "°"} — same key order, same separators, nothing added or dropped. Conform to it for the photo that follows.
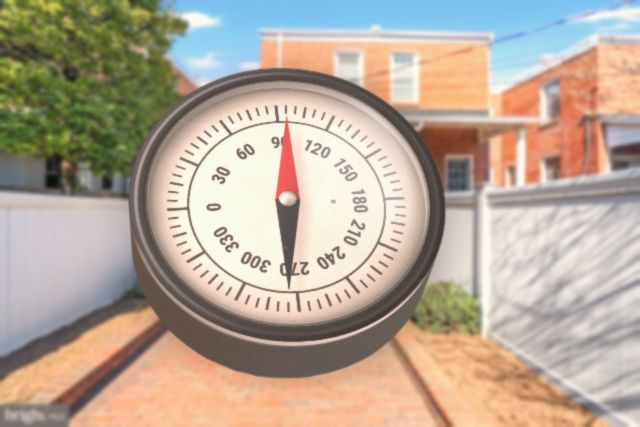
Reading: {"value": 95, "unit": "°"}
